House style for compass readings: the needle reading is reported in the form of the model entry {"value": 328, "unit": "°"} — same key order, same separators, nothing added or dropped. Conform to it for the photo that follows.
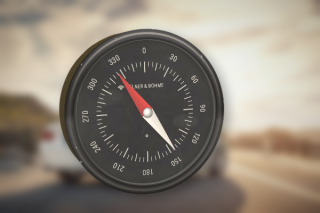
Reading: {"value": 325, "unit": "°"}
